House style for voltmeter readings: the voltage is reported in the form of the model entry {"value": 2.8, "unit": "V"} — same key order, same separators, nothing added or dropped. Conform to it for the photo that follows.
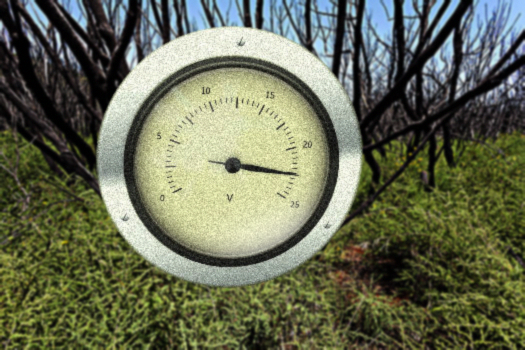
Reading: {"value": 22.5, "unit": "V"}
